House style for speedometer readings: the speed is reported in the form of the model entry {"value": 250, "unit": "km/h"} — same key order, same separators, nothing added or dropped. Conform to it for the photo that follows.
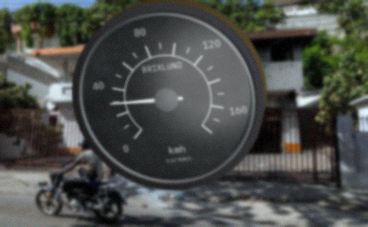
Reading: {"value": 30, "unit": "km/h"}
